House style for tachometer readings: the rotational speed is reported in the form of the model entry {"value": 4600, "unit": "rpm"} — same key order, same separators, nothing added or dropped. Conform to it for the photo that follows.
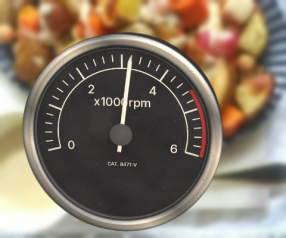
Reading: {"value": 3200, "unit": "rpm"}
